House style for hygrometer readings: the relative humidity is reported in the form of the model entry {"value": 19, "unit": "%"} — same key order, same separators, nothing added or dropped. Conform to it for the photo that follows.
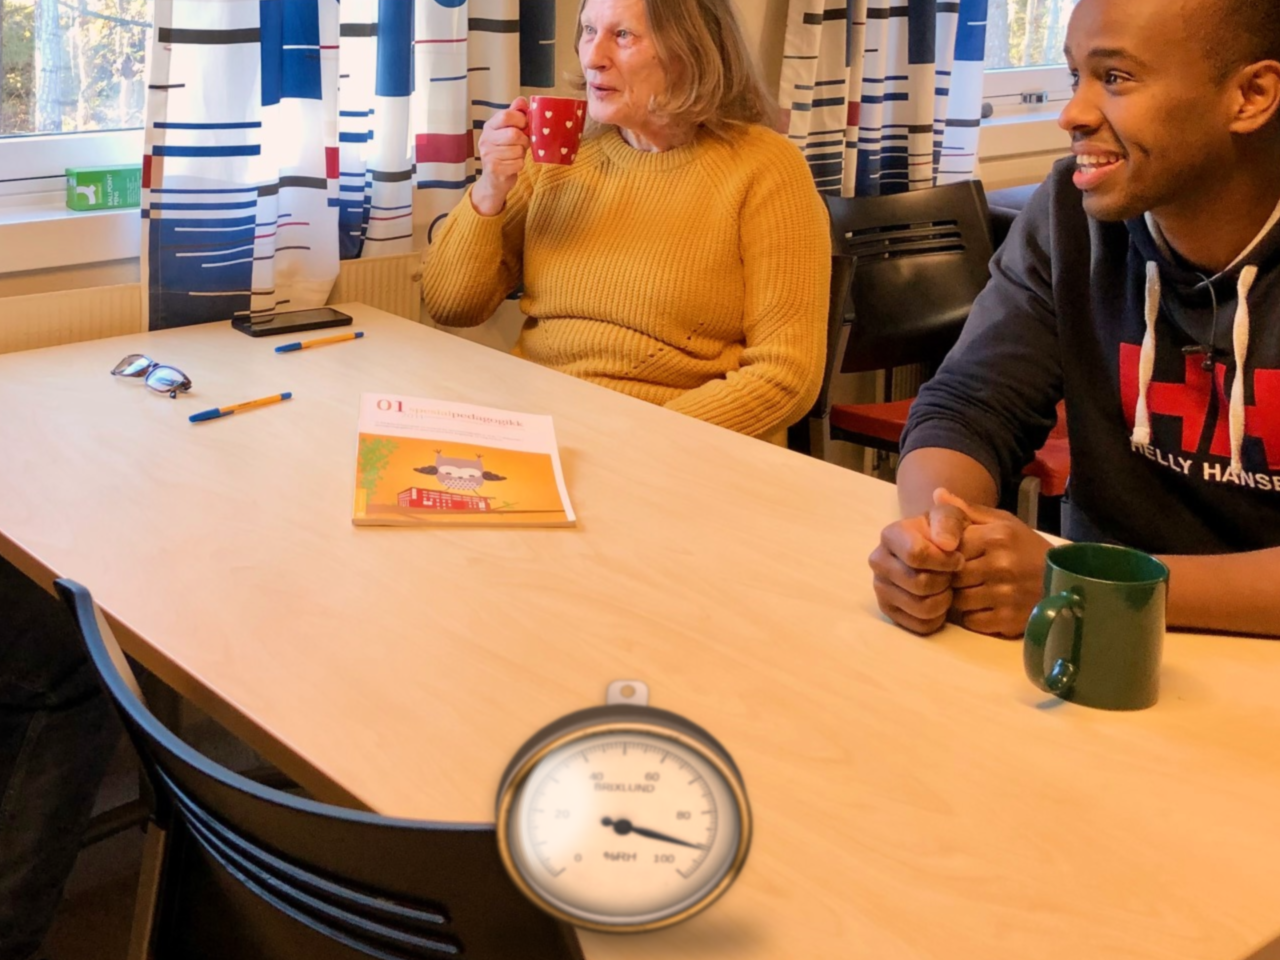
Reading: {"value": 90, "unit": "%"}
